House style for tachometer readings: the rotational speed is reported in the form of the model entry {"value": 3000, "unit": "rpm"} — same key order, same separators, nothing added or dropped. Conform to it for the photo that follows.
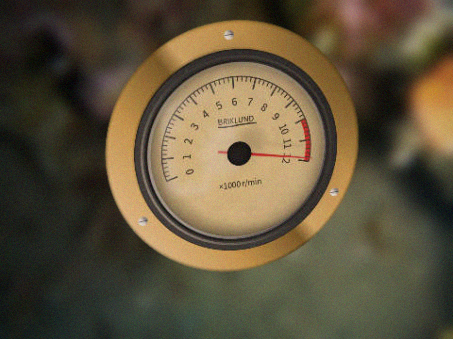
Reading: {"value": 11800, "unit": "rpm"}
